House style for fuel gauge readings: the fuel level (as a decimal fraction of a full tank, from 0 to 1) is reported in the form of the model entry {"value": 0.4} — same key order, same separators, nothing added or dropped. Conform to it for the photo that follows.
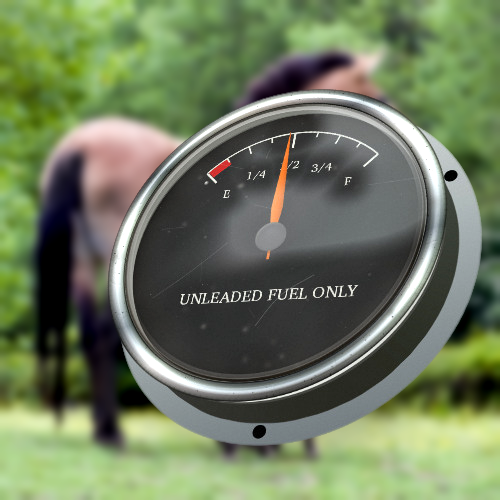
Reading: {"value": 0.5}
